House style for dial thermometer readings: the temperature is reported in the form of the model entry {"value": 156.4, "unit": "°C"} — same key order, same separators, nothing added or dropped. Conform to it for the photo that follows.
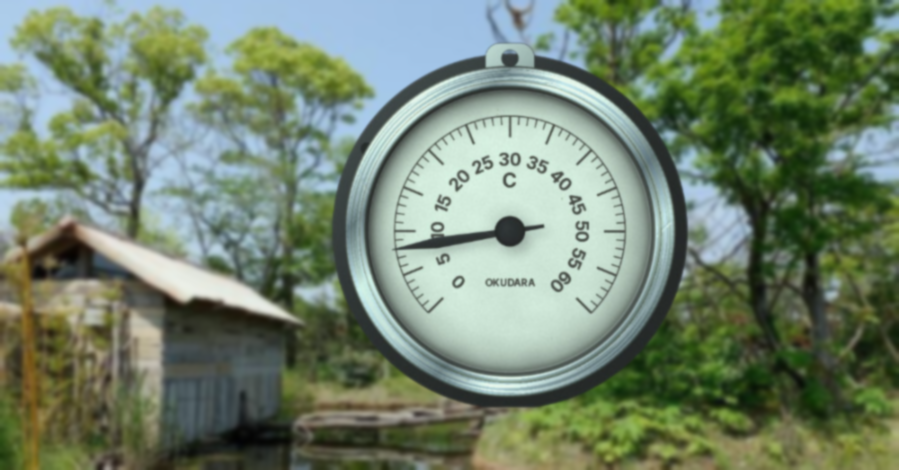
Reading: {"value": 8, "unit": "°C"}
